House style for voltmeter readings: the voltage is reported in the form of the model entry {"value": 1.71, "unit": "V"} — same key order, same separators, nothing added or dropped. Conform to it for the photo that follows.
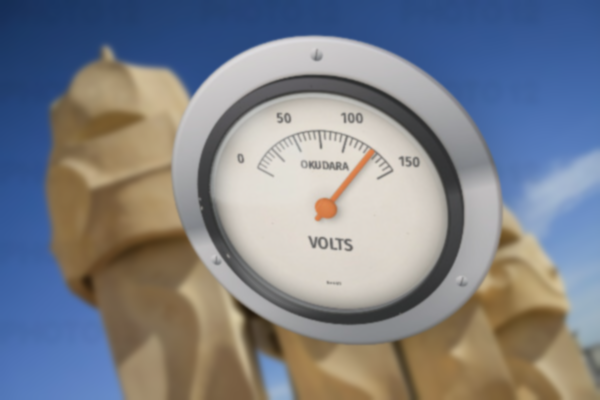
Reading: {"value": 125, "unit": "V"}
